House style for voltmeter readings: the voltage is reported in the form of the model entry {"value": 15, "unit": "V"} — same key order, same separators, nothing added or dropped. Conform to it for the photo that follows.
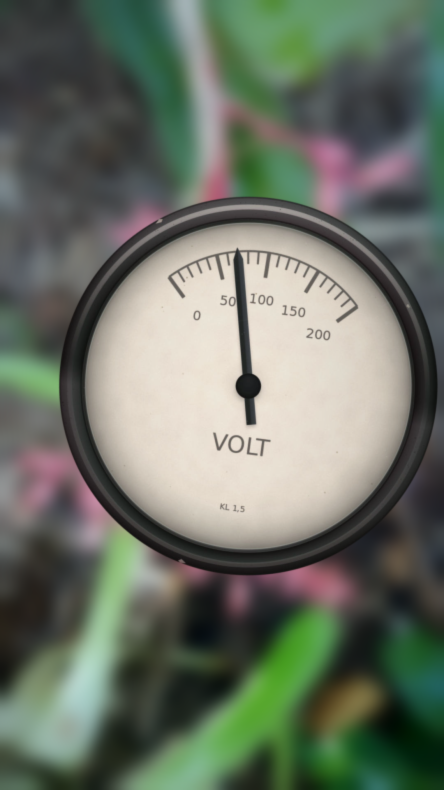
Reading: {"value": 70, "unit": "V"}
